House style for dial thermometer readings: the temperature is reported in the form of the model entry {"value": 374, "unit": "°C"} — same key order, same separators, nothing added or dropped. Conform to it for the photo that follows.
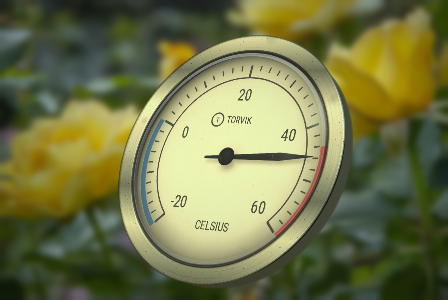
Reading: {"value": 46, "unit": "°C"}
